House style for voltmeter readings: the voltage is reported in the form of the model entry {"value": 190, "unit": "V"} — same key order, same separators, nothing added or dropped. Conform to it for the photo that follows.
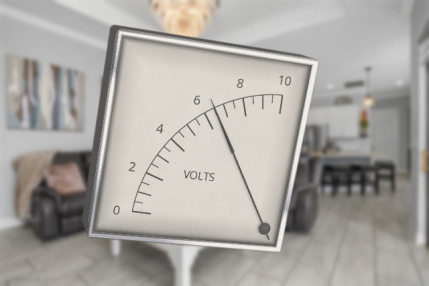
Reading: {"value": 6.5, "unit": "V"}
